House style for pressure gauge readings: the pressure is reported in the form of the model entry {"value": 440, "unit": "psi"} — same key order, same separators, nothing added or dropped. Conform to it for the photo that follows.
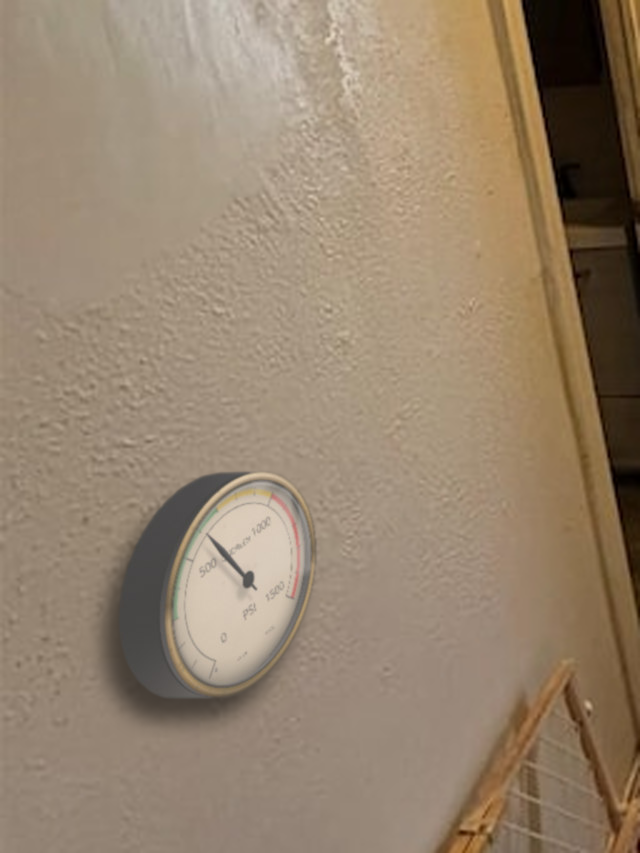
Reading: {"value": 600, "unit": "psi"}
